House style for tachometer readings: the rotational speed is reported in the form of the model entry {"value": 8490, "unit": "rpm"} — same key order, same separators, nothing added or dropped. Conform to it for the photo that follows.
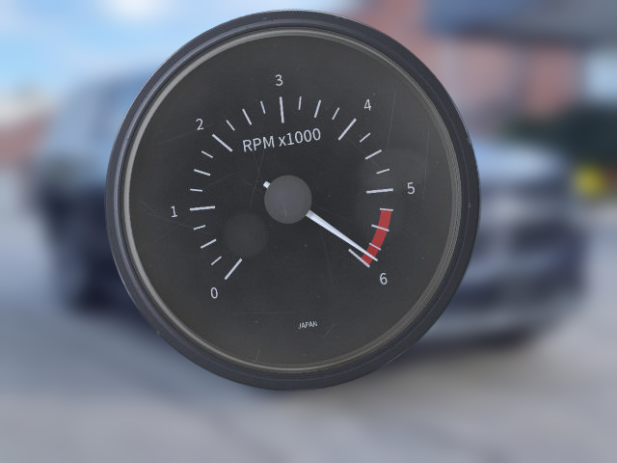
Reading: {"value": 5875, "unit": "rpm"}
